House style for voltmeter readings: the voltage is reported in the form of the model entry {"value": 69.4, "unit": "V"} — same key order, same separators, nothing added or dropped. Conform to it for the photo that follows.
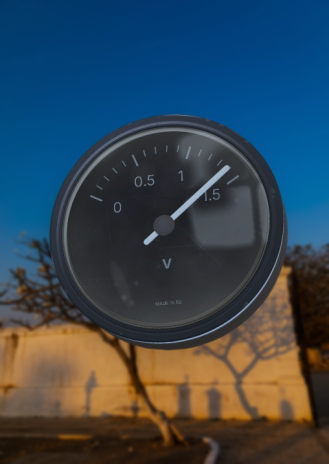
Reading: {"value": 1.4, "unit": "V"}
